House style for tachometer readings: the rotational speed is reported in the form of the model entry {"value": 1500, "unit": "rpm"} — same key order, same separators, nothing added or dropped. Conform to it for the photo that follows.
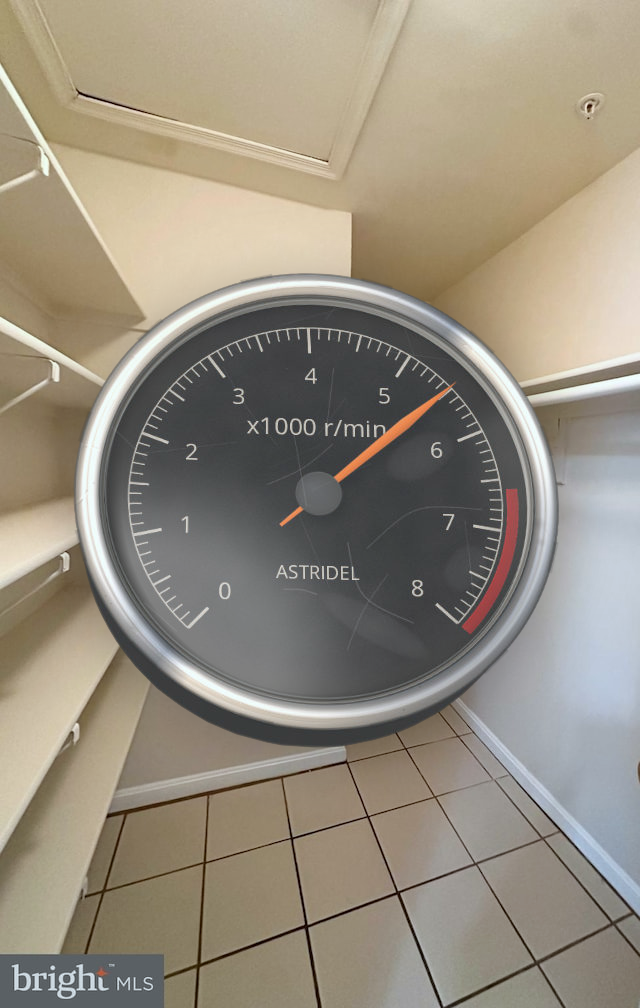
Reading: {"value": 5500, "unit": "rpm"}
